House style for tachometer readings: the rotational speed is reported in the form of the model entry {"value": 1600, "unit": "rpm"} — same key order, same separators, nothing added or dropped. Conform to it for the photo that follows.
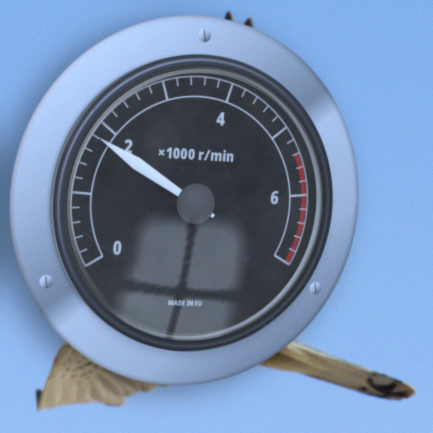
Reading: {"value": 1800, "unit": "rpm"}
